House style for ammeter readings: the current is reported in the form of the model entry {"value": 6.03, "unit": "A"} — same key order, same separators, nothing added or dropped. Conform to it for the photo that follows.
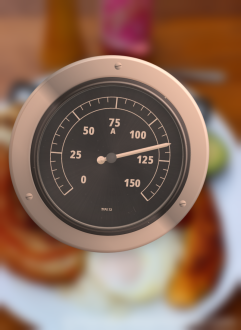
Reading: {"value": 115, "unit": "A"}
